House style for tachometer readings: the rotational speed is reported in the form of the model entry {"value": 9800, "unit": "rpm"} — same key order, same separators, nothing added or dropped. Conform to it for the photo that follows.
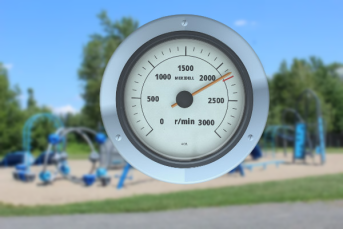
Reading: {"value": 2150, "unit": "rpm"}
